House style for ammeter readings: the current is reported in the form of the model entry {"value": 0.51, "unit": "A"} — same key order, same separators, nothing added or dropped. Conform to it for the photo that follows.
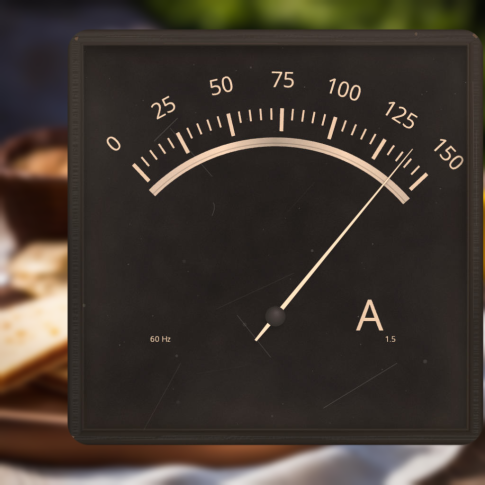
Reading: {"value": 137.5, "unit": "A"}
